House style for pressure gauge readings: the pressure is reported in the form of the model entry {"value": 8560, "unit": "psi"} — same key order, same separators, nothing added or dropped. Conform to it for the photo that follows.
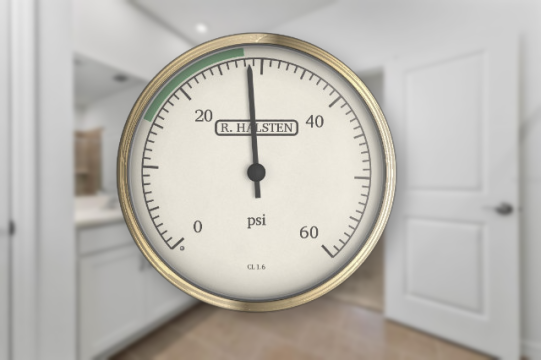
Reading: {"value": 28.5, "unit": "psi"}
